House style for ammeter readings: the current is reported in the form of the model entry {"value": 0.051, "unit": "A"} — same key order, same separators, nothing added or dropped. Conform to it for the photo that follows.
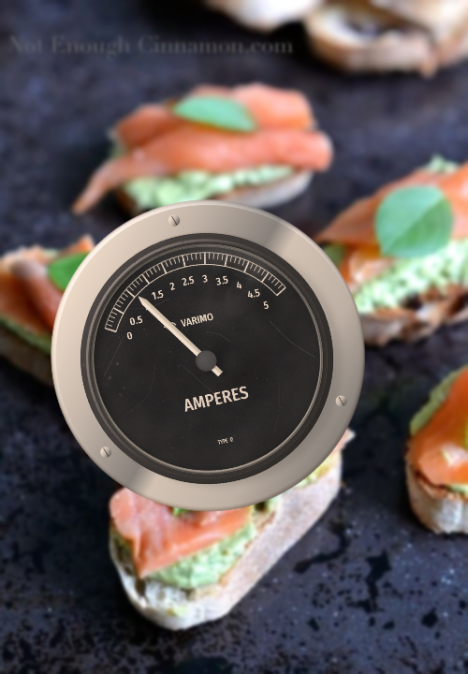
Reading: {"value": 1.1, "unit": "A"}
